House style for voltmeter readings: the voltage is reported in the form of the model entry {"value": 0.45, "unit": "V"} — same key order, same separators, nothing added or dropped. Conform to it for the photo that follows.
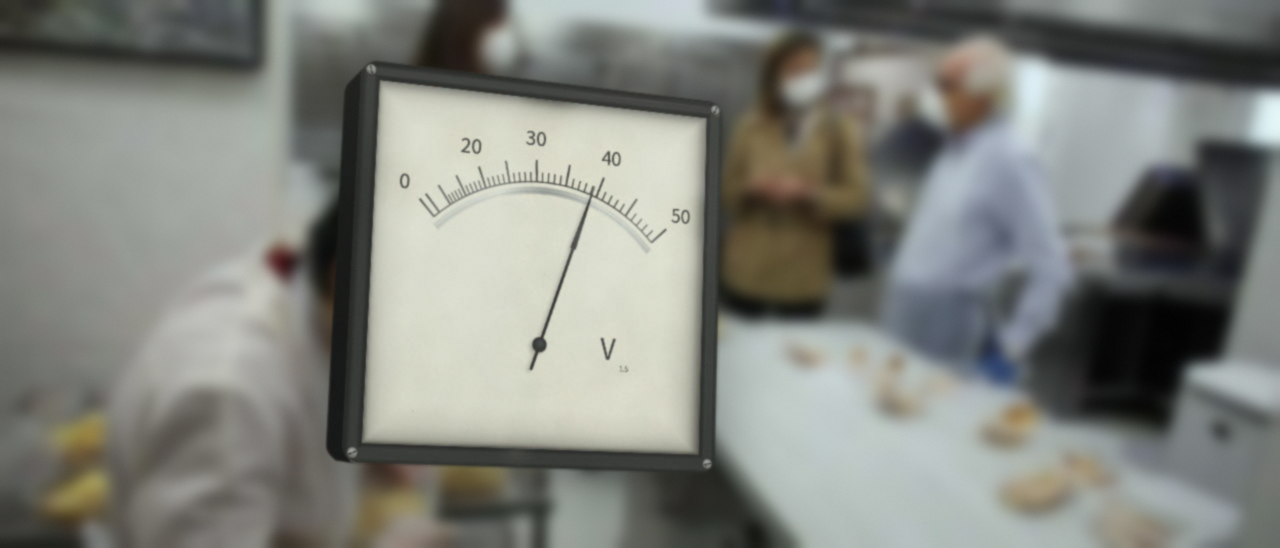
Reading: {"value": 39, "unit": "V"}
